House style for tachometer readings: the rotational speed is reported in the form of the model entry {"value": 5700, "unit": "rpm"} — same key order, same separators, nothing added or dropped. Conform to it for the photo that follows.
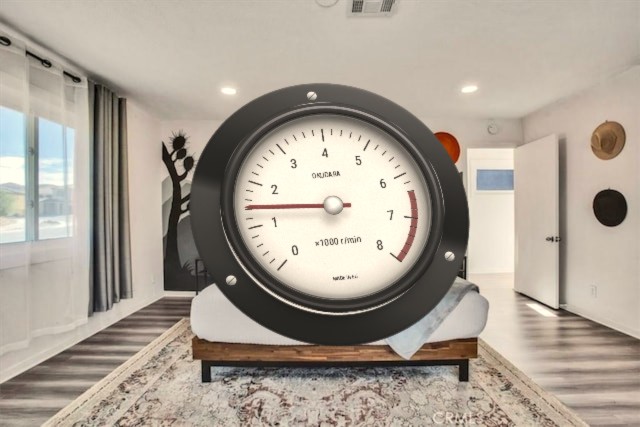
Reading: {"value": 1400, "unit": "rpm"}
